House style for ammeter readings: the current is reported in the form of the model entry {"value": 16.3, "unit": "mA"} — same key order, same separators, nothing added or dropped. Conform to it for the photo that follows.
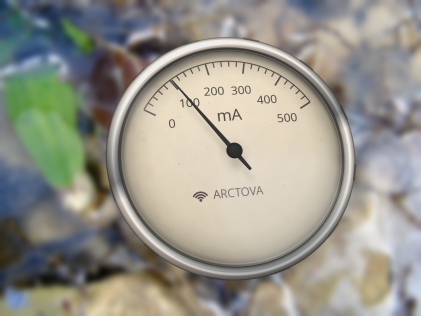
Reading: {"value": 100, "unit": "mA"}
